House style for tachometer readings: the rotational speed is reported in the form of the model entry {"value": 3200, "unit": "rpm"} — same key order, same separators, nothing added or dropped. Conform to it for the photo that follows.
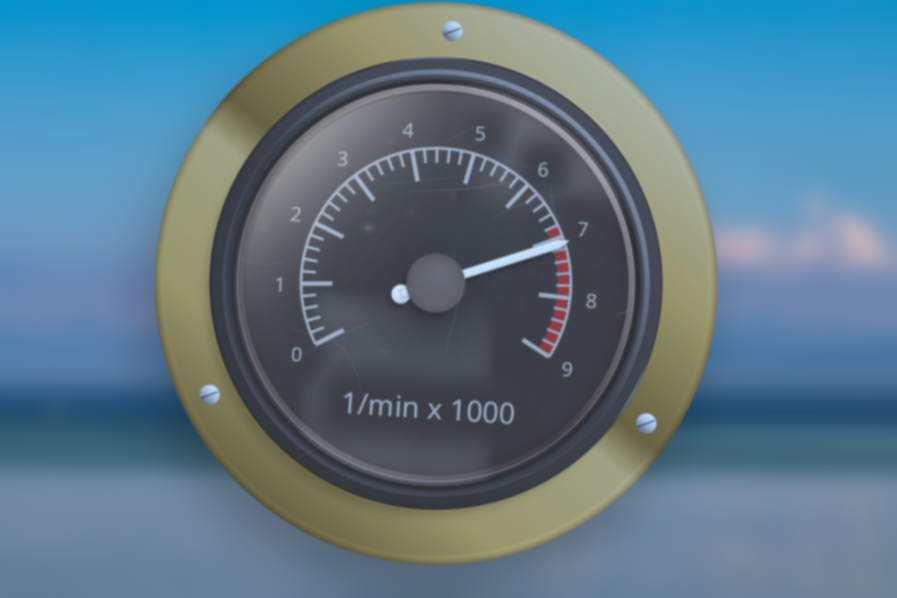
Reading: {"value": 7100, "unit": "rpm"}
